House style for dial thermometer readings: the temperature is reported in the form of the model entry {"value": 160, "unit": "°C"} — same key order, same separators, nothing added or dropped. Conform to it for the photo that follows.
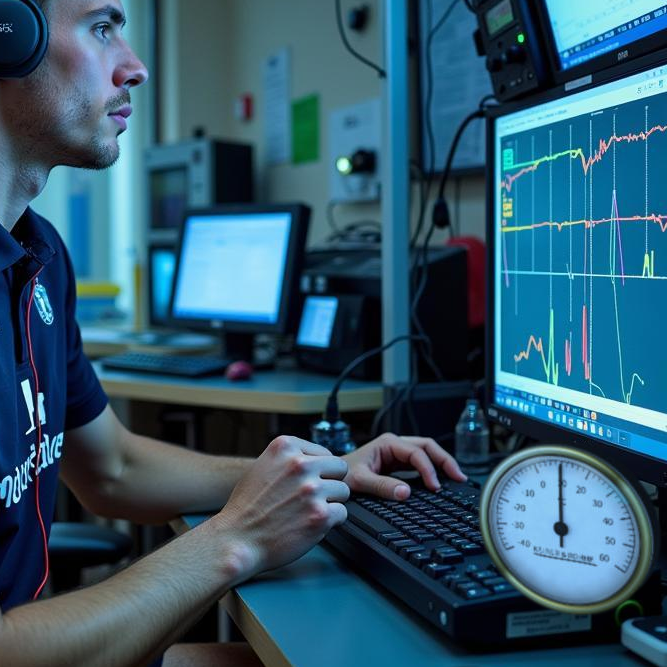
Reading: {"value": 10, "unit": "°C"}
